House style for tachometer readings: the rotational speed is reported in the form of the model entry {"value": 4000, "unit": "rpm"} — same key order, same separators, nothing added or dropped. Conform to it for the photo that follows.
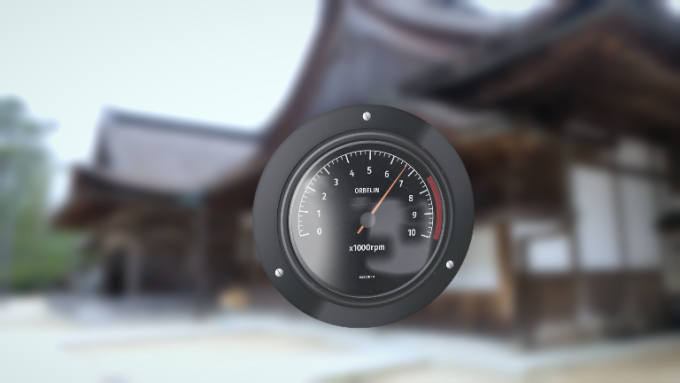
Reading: {"value": 6600, "unit": "rpm"}
